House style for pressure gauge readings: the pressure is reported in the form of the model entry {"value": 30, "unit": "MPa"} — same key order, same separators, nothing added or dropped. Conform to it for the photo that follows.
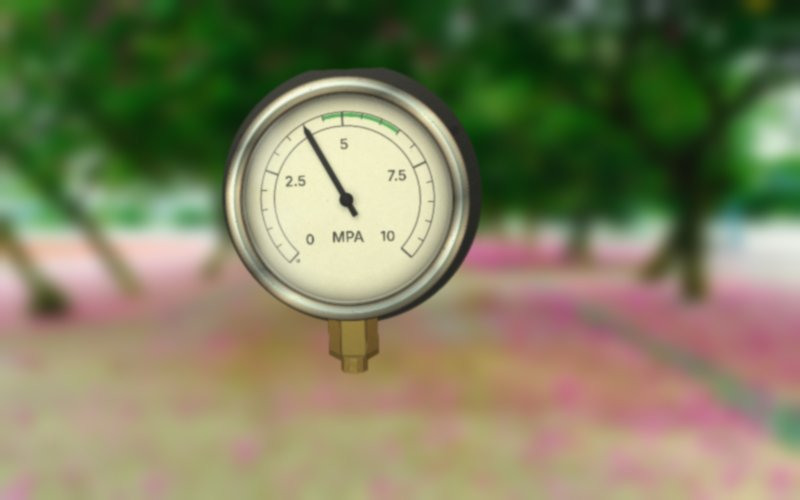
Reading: {"value": 4, "unit": "MPa"}
